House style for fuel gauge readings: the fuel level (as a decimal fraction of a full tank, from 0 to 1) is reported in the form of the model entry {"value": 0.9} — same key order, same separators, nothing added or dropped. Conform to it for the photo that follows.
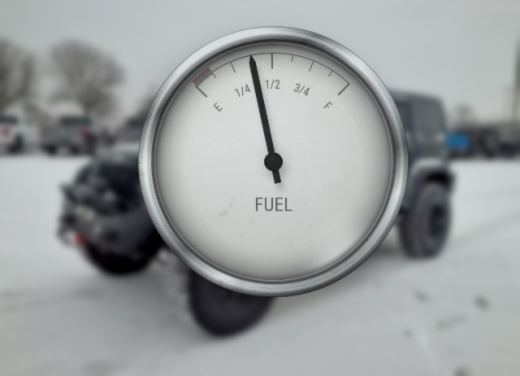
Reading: {"value": 0.375}
